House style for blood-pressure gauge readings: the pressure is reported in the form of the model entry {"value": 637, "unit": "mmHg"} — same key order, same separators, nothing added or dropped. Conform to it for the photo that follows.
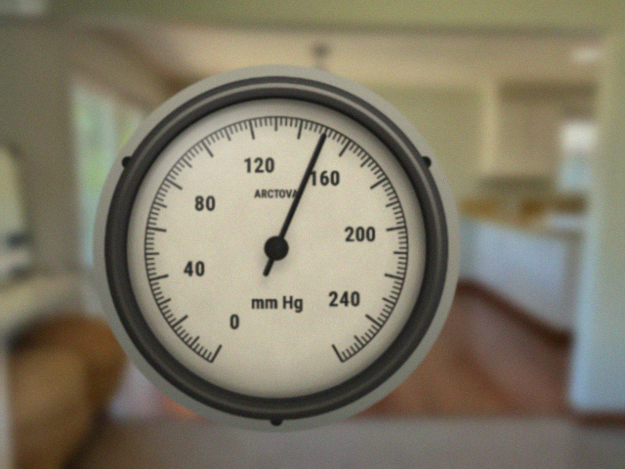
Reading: {"value": 150, "unit": "mmHg"}
